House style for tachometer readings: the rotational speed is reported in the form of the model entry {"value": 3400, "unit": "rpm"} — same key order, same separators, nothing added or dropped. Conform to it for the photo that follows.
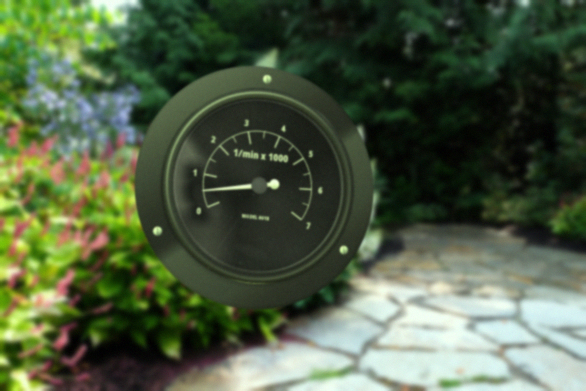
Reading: {"value": 500, "unit": "rpm"}
